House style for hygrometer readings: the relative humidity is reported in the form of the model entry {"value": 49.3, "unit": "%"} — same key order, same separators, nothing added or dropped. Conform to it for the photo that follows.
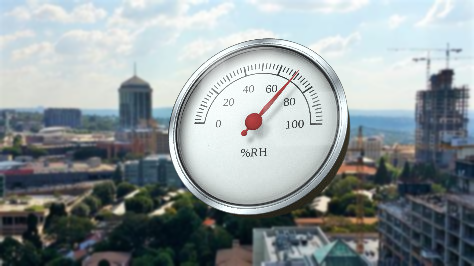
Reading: {"value": 70, "unit": "%"}
